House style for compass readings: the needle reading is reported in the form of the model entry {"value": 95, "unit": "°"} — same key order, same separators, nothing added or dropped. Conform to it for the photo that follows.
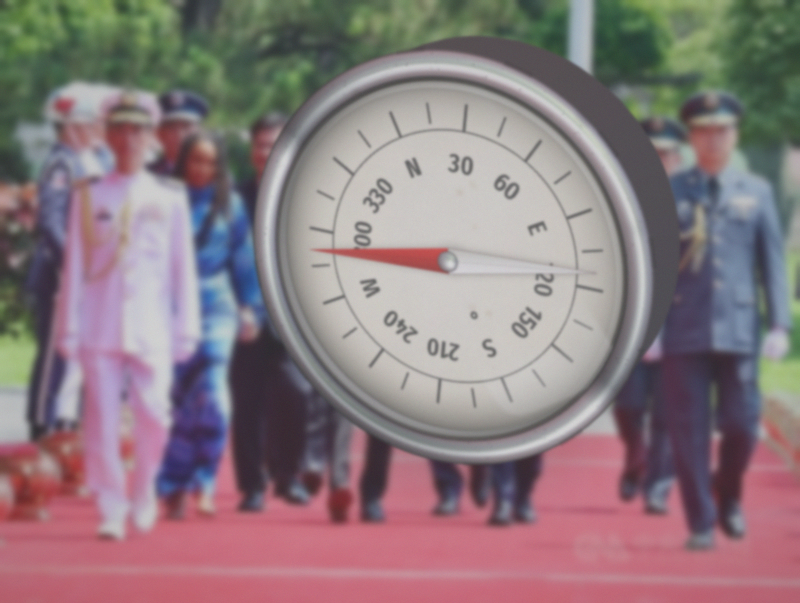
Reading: {"value": 292.5, "unit": "°"}
